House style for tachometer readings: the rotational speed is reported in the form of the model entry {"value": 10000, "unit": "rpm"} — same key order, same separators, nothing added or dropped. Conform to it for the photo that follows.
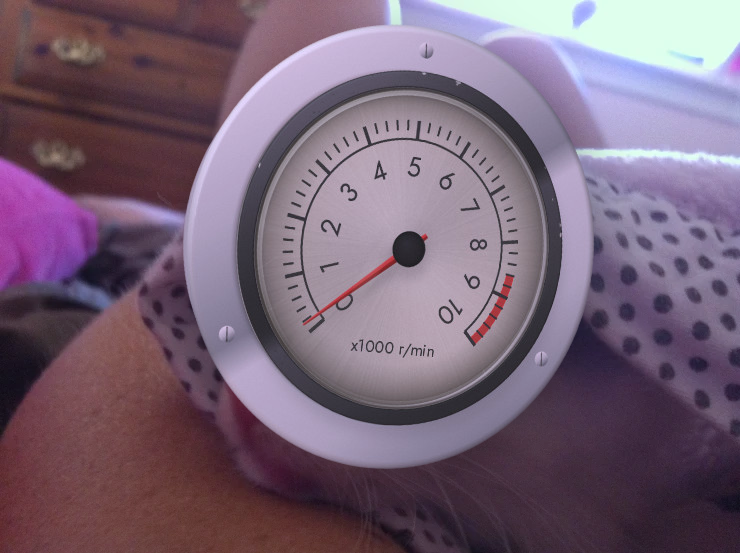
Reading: {"value": 200, "unit": "rpm"}
